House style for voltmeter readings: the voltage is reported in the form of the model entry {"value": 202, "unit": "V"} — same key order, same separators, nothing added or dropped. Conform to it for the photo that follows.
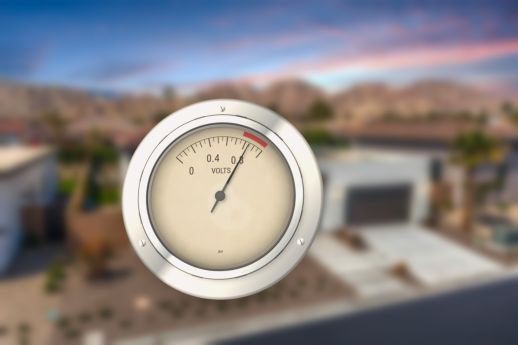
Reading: {"value": 0.85, "unit": "V"}
